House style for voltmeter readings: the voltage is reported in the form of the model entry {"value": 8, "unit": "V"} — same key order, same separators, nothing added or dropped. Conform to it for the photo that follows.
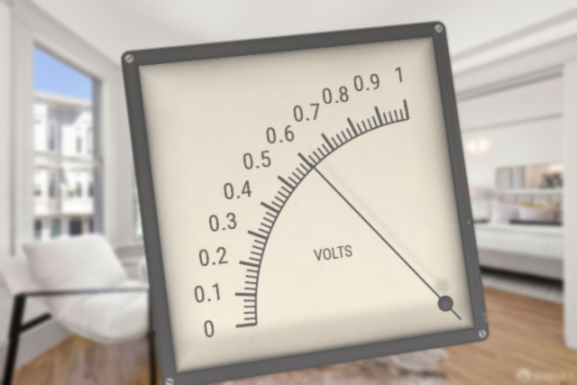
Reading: {"value": 0.6, "unit": "V"}
